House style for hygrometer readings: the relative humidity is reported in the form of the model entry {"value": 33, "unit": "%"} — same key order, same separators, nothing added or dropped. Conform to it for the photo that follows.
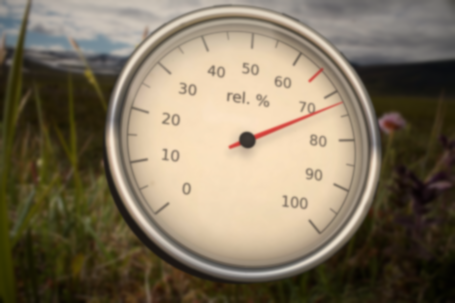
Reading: {"value": 72.5, "unit": "%"}
